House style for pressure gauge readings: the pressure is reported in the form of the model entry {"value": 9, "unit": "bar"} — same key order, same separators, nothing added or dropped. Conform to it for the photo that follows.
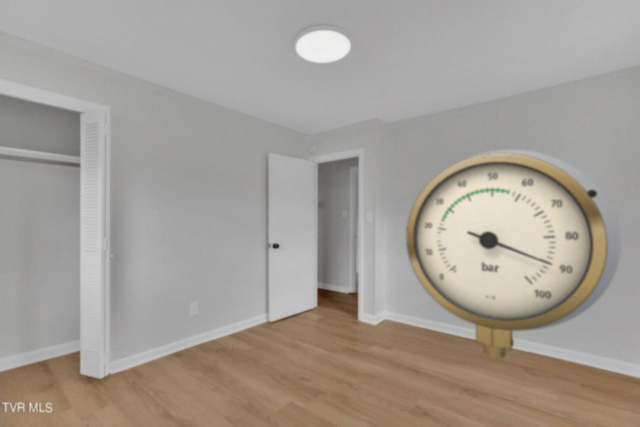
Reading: {"value": 90, "unit": "bar"}
